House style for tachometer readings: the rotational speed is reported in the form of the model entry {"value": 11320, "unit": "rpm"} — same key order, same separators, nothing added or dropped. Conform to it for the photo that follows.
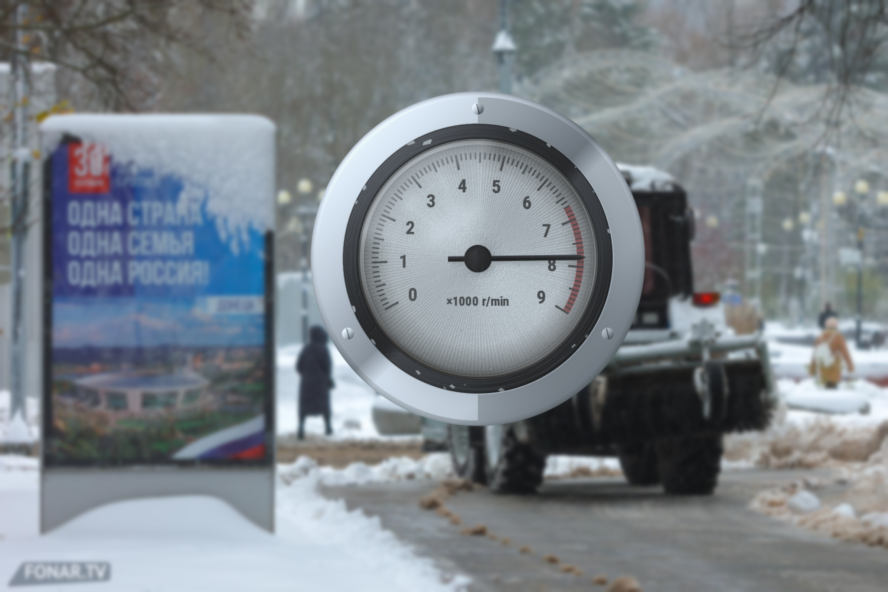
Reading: {"value": 7800, "unit": "rpm"}
